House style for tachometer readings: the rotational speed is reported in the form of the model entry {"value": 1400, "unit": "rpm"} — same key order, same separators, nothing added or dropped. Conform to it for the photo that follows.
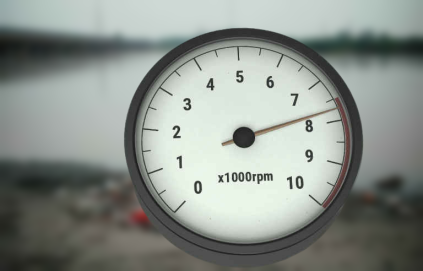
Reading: {"value": 7750, "unit": "rpm"}
